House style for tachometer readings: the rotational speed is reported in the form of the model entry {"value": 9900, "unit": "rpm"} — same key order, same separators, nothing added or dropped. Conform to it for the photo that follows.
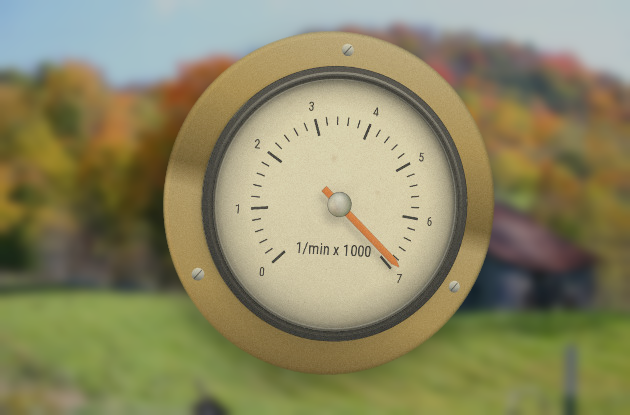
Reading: {"value": 6900, "unit": "rpm"}
